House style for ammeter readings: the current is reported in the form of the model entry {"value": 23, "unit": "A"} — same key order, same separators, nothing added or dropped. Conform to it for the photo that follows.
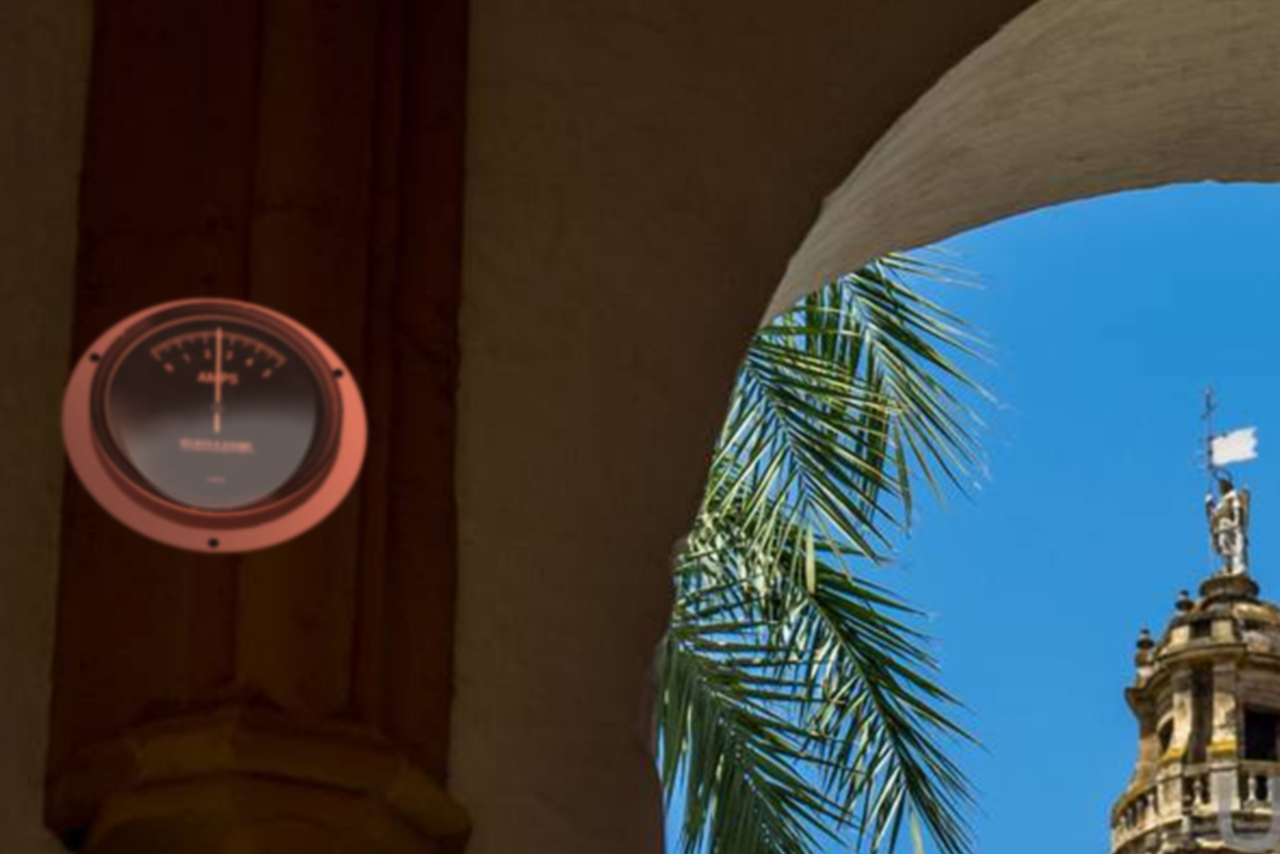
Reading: {"value": 2.5, "unit": "A"}
